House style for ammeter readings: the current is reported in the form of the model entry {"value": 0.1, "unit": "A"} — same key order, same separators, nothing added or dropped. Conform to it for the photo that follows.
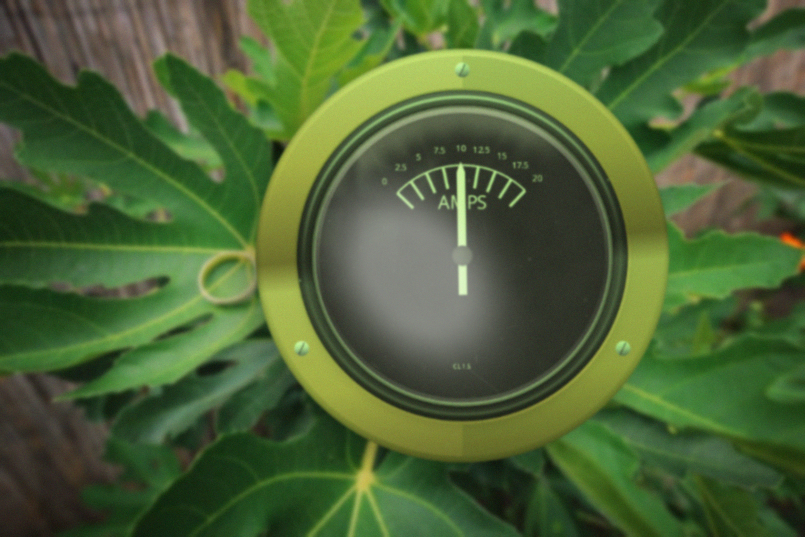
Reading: {"value": 10, "unit": "A"}
